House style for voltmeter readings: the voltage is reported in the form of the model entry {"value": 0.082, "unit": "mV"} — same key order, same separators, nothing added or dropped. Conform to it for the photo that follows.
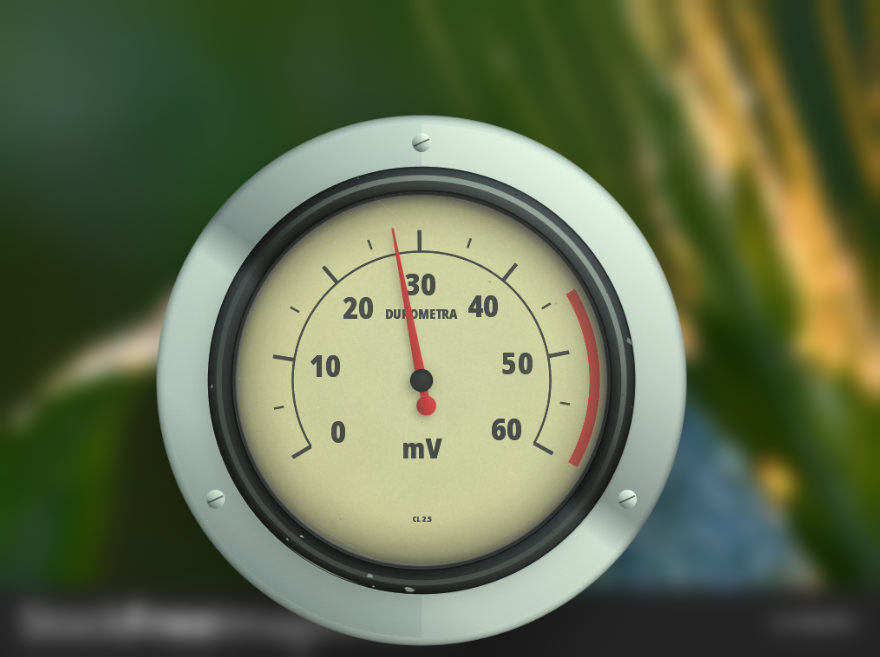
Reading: {"value": 27.5, "unit": "mV"}
